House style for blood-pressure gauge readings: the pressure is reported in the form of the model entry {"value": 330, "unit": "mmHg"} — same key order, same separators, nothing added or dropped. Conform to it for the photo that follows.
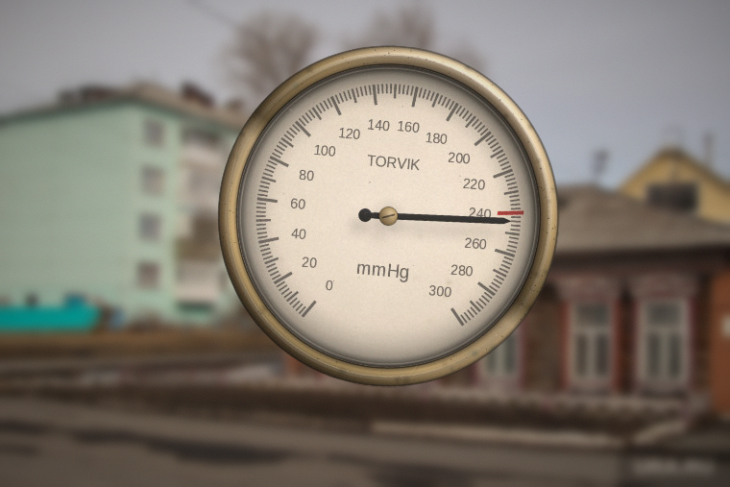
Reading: {"value": 244, "unit": "mmHg"}
